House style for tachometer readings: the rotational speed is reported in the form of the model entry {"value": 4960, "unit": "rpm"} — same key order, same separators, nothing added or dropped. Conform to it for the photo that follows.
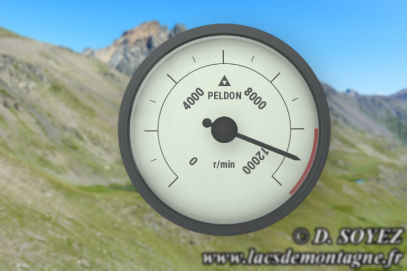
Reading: {"value": 11000, "unit": "rpm"}
